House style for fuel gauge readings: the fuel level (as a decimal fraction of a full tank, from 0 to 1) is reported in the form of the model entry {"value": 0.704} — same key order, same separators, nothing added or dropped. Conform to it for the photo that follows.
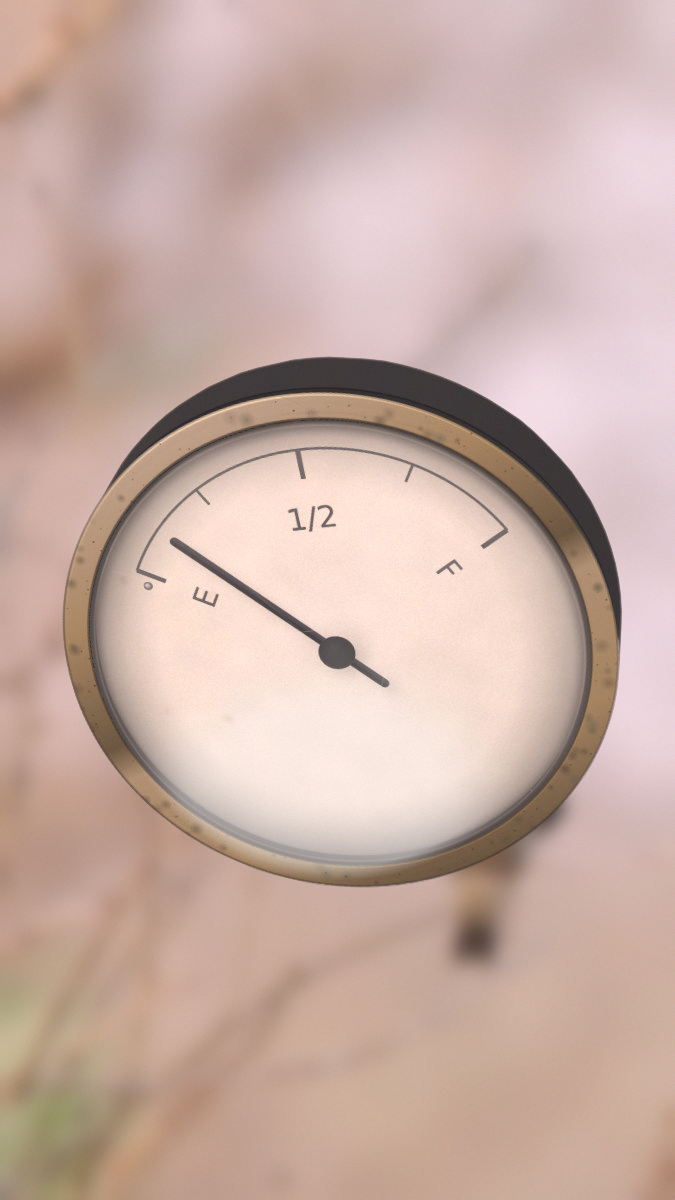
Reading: {"value": 0.125}
